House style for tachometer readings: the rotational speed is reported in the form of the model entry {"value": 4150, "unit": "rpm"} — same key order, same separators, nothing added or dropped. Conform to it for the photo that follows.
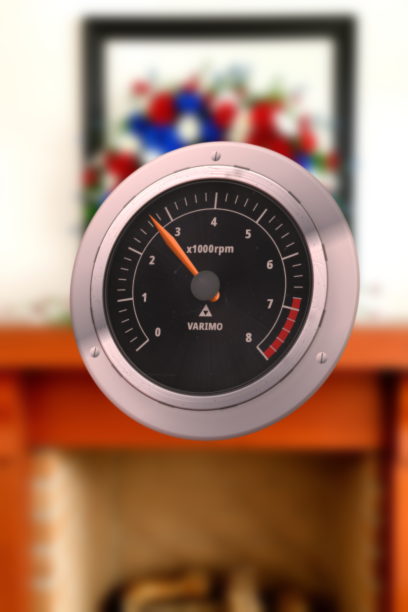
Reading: {"value": 2700, "unit": "rpm"}
